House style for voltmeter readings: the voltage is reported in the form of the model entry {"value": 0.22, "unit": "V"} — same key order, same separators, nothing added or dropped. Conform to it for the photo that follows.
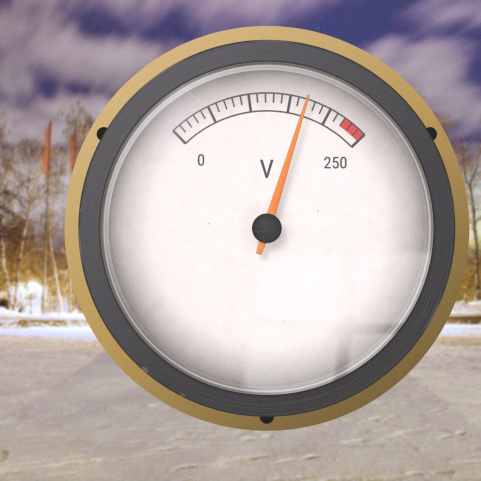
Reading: {"value": 170, "unit": "V"}
